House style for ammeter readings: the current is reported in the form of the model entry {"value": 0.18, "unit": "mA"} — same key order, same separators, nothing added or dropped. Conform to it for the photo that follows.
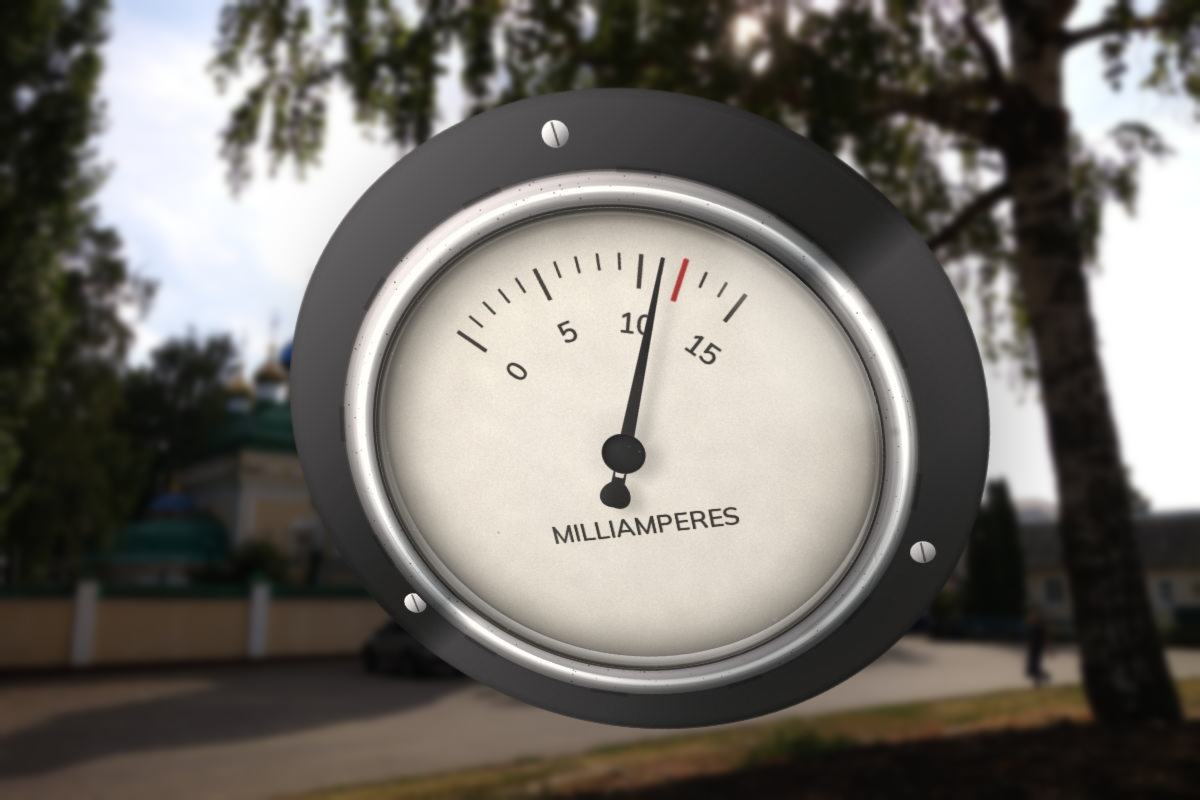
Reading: {"value": 11, "unit": "mA"}
